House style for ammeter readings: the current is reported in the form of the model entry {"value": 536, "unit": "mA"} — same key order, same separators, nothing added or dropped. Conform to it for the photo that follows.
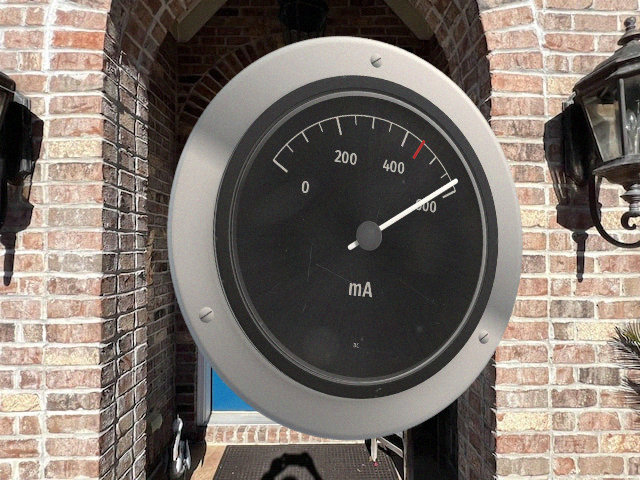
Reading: {"value": 575, "unit": "mA"}
